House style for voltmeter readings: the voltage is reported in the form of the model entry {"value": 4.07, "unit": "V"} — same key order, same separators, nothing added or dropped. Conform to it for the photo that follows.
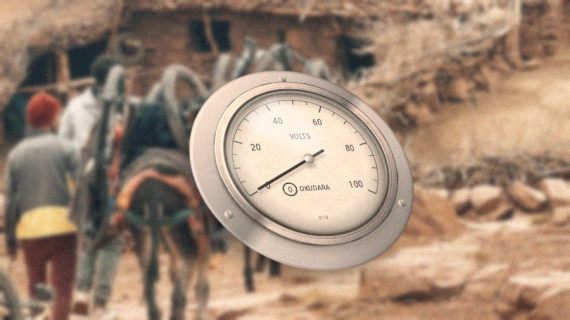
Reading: {"value": 0, "unit": "V"}
